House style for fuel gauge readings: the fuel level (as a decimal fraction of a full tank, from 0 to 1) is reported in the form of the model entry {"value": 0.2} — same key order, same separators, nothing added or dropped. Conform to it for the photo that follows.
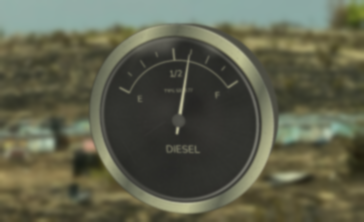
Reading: {"value": 0.625}
